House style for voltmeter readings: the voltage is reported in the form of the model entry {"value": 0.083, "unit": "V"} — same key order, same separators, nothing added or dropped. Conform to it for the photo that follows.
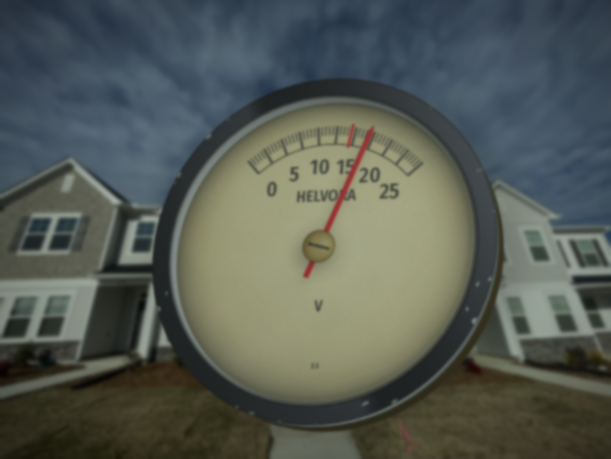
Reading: {"value": 17.5, "unit": "V"}
